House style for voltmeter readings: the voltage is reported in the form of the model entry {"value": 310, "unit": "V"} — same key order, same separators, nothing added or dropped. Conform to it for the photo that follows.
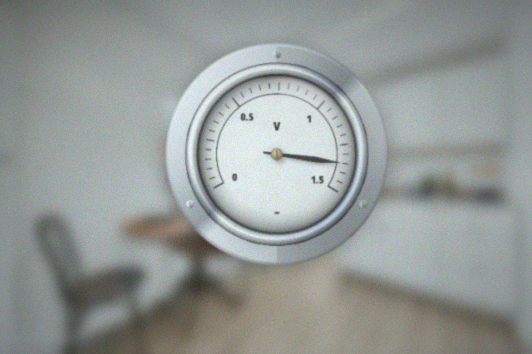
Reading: {"value": 1.35, "unit": "V"}
